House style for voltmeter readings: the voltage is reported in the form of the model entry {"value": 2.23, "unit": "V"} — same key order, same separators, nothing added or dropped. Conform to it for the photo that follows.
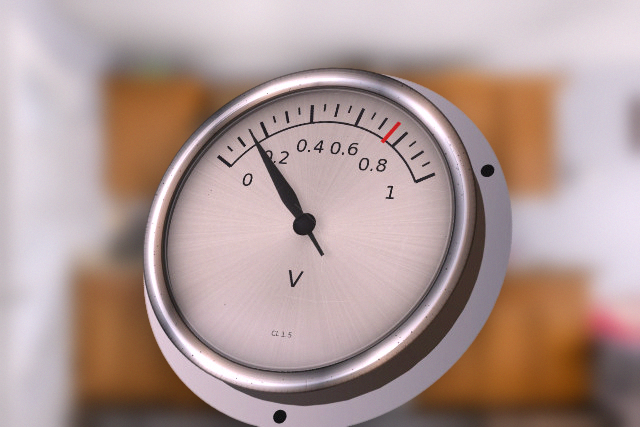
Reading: {"value": 0.15, "unit": "V"}
